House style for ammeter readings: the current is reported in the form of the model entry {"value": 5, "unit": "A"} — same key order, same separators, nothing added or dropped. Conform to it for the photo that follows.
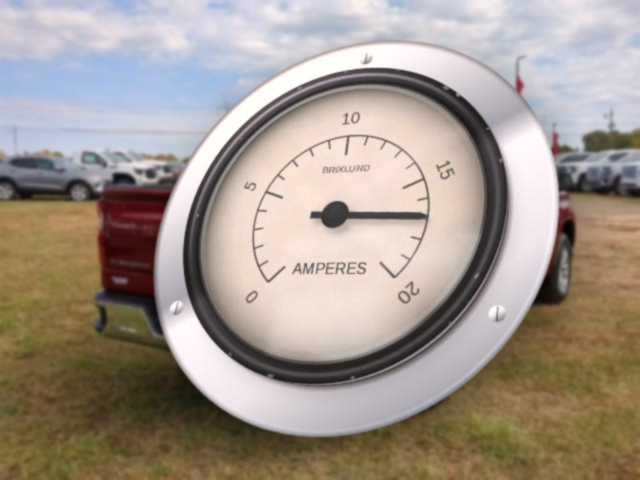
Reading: {"value": 17, "unit": "A"}
